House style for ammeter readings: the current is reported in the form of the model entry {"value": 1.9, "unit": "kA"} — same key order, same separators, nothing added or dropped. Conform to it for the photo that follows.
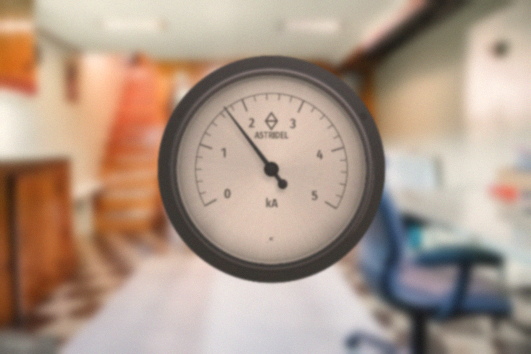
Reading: {"value": 1.7, "unit": "kA"}
